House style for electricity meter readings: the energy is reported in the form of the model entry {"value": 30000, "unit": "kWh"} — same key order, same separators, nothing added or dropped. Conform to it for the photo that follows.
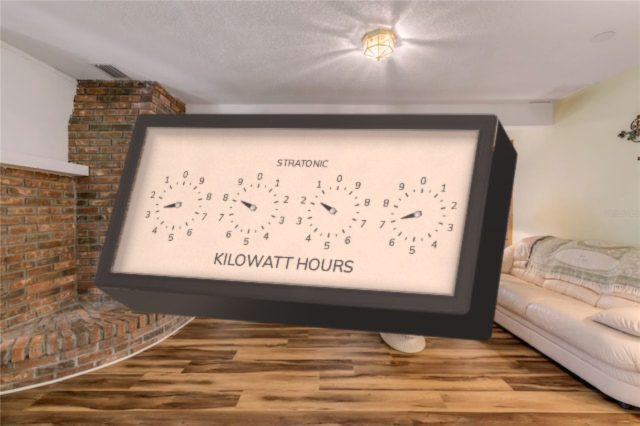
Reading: {"value": 2817, "unit": "kWh"}
